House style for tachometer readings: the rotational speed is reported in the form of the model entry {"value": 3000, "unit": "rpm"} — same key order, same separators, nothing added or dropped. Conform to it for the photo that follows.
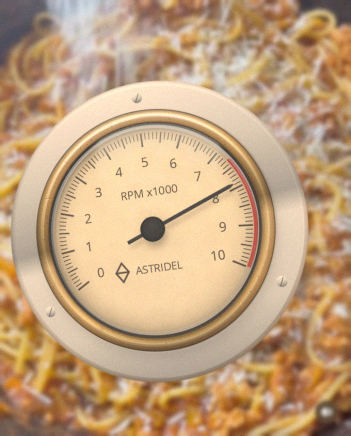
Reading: {"value": 7900, "unit": "rpm"}
